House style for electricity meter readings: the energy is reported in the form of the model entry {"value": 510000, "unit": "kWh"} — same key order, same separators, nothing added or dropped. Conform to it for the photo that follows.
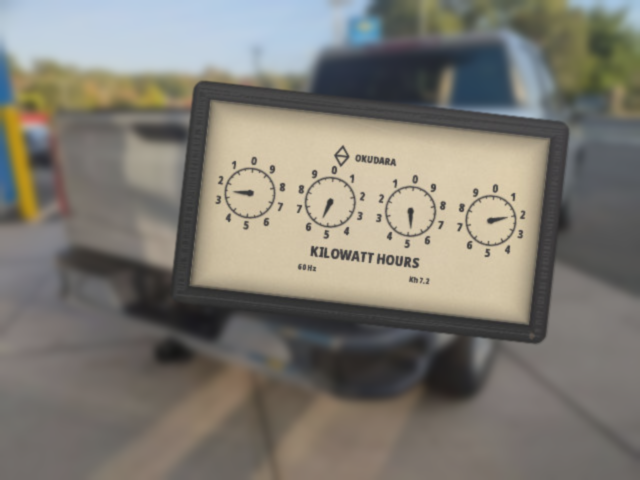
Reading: {"value": 2552, "unit": "kWh"}
